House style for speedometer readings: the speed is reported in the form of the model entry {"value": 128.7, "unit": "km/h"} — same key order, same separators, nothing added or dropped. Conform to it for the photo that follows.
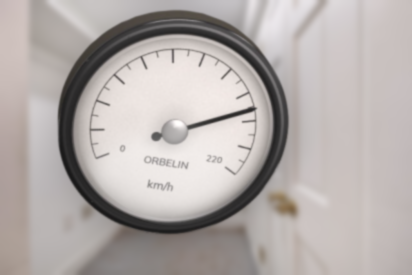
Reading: {"value": 170, "unit": "km/h"}
